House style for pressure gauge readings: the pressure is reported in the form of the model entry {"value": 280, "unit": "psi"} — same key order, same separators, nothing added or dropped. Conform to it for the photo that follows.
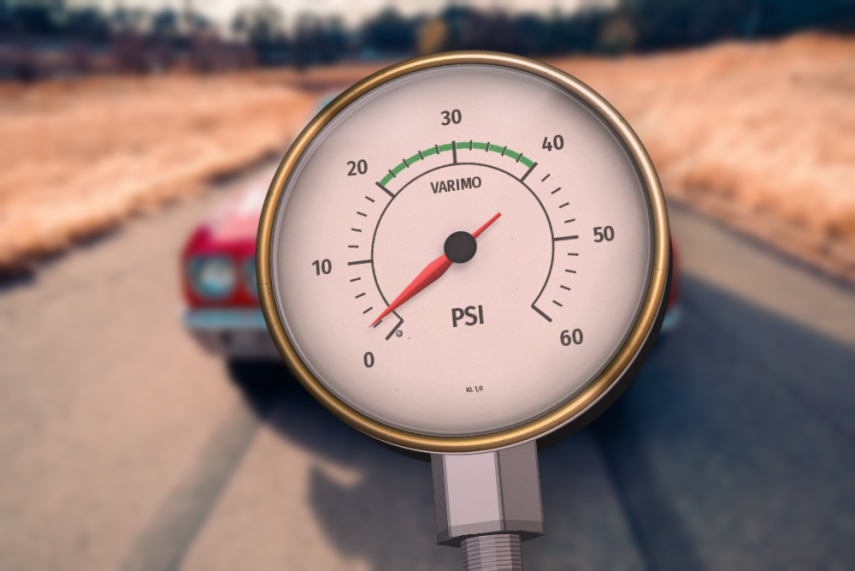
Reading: {"value": 2, "unit": "psi"}
